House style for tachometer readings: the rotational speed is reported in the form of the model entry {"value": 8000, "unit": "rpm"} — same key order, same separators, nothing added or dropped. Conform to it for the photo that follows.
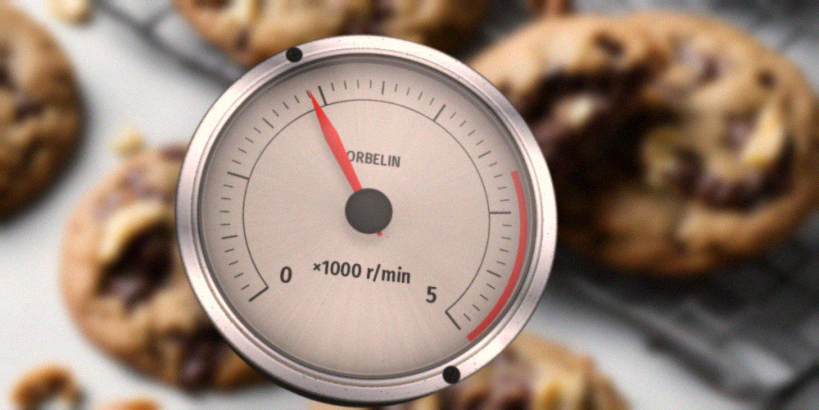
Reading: {"value": 1900, "unit": "rpm"}
